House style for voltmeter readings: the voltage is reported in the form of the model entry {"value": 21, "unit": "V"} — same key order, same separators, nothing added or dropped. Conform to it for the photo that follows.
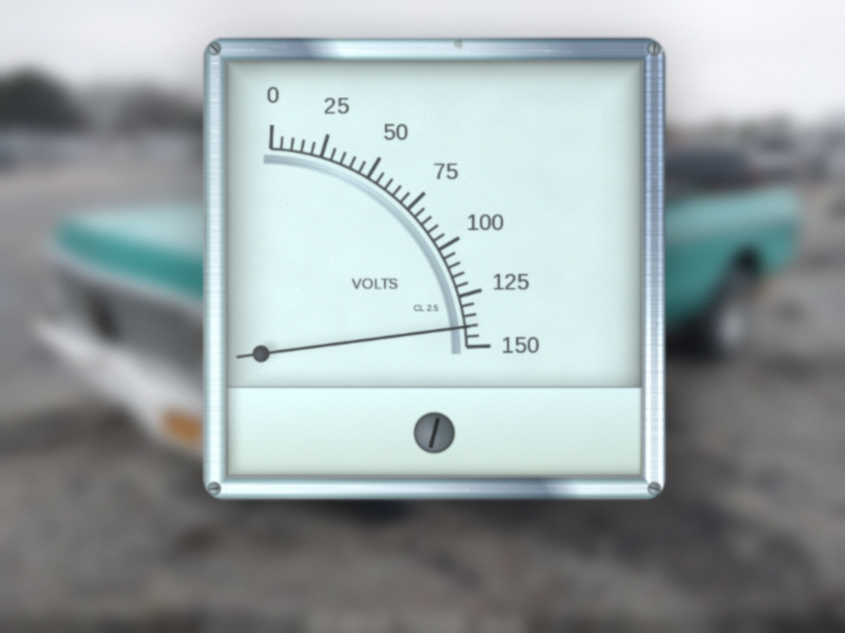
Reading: {"value": 140, "unit": "V"}
